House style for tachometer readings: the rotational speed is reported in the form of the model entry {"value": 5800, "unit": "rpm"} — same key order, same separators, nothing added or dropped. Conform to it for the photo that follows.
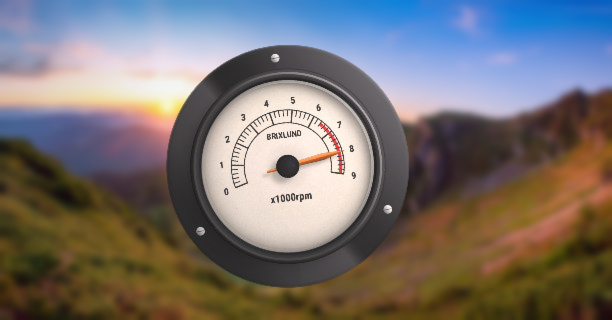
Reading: {"value": 8000, "unit": "rpm"}
